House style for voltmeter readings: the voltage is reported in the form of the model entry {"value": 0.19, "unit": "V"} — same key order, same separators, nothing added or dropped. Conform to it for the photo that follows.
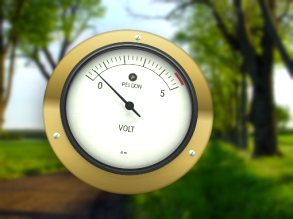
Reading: {"value": 0.4, "unit": "V"}
